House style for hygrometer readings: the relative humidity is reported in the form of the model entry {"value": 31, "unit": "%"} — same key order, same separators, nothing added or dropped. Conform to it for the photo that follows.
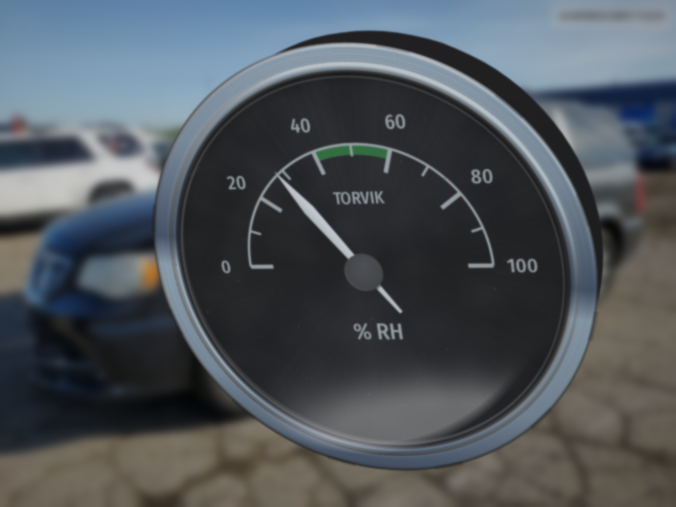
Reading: {"value": 30, "unit": "%"}
